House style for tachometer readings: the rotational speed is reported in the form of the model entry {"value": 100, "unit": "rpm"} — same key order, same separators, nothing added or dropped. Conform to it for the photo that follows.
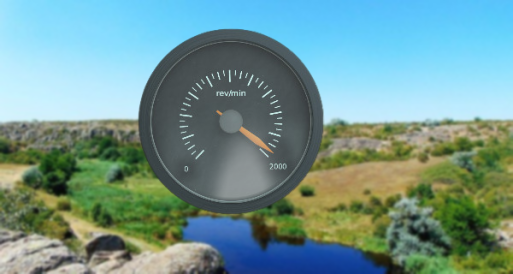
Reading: {"value": 1950, "unit": "rpm"}
